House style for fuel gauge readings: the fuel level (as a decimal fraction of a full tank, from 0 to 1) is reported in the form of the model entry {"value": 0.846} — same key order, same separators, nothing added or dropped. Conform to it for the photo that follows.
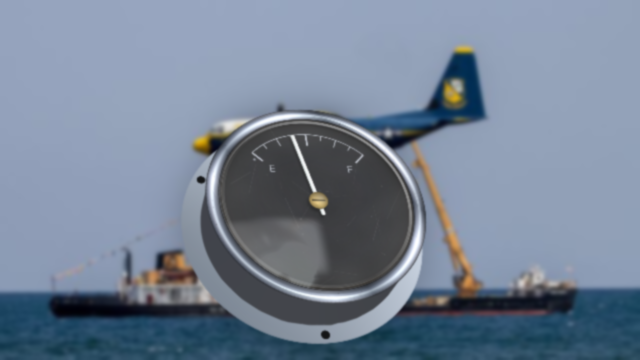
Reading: {"value": 0.375}
